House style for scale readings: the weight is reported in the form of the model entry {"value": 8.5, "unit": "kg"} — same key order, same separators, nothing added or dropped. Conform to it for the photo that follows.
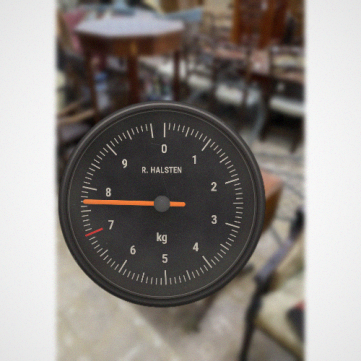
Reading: {"value": 7.7, "unit": "kg"}
